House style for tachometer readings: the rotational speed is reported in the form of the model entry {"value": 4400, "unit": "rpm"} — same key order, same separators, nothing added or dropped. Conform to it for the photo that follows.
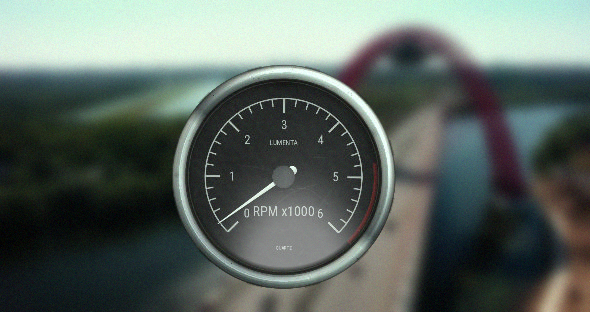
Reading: {"value": 200, "unit": "rpm"}
